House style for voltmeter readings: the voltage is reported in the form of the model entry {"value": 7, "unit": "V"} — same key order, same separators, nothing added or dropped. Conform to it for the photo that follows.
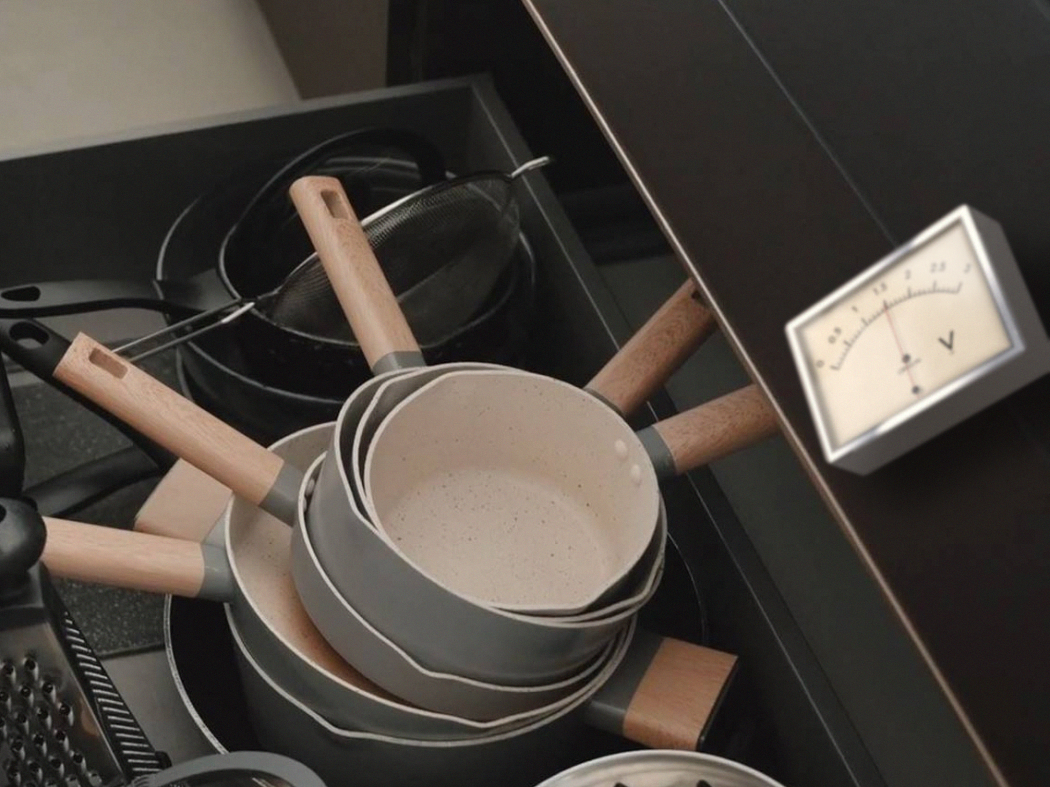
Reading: {"value": 1.5, "unit": "V"}
